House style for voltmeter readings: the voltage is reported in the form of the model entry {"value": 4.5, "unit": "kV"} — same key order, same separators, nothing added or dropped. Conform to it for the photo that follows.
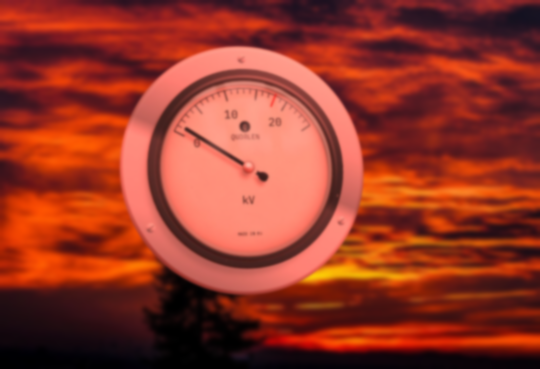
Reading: {"value": 1, "unit": "kV"}
